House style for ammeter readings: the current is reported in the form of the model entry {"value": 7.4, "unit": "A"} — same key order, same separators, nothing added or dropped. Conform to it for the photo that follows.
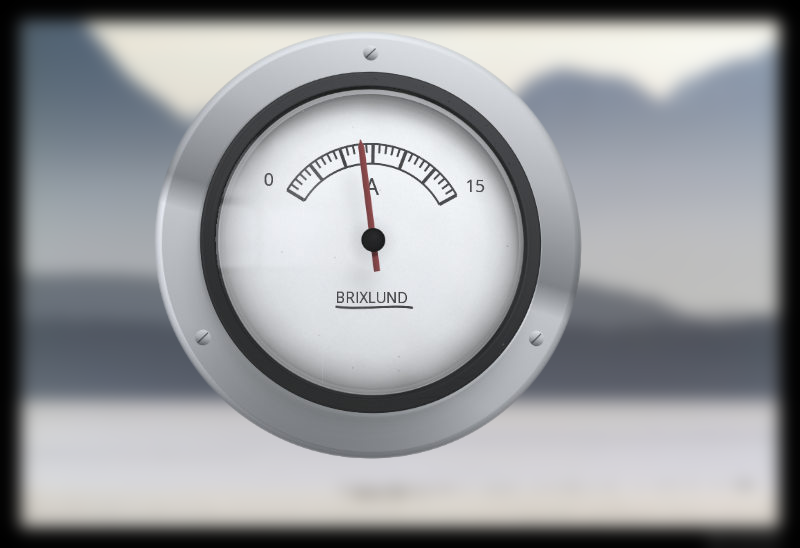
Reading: {"value": 6.5, "unit": "A"}
